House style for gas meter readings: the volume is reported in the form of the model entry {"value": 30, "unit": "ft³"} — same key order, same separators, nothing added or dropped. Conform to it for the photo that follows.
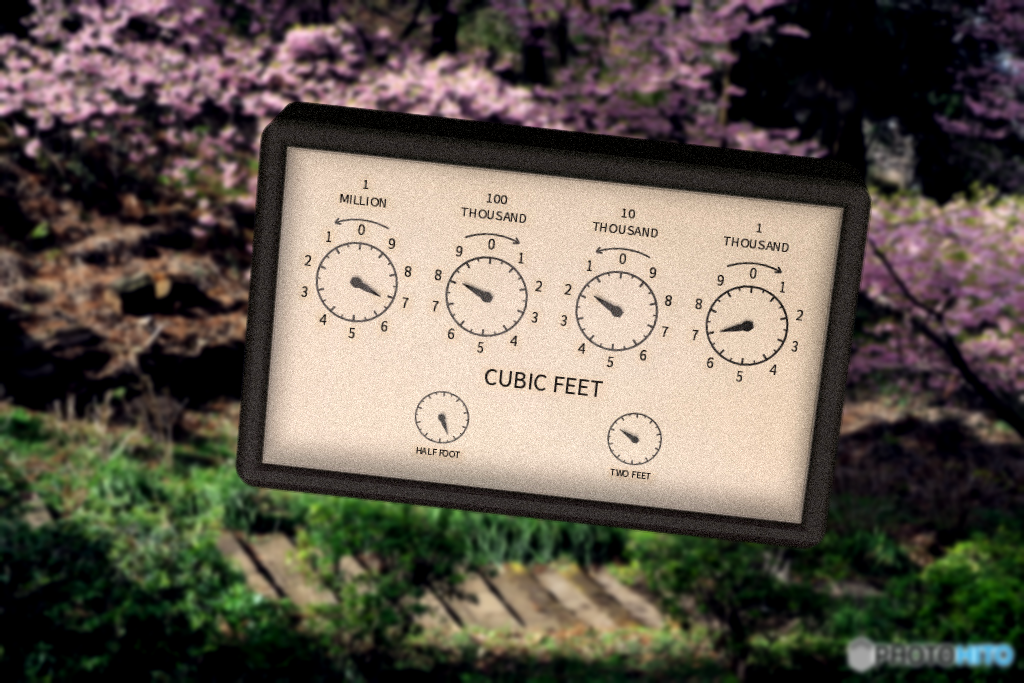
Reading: {"value": 681700, "unit": "ft³"}
